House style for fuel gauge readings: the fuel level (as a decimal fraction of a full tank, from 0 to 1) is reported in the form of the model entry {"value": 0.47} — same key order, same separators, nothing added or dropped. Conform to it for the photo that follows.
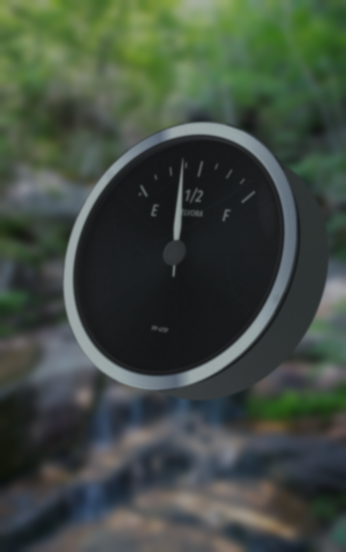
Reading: {"value": 0.375}
